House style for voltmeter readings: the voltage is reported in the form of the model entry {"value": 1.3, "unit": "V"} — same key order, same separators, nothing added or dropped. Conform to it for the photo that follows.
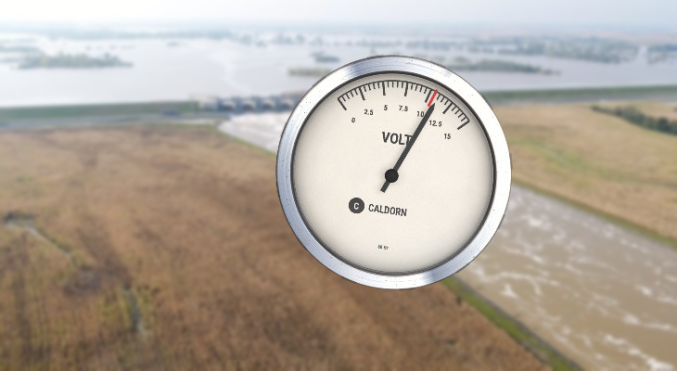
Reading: {"value": 11, "unit": "V"}
